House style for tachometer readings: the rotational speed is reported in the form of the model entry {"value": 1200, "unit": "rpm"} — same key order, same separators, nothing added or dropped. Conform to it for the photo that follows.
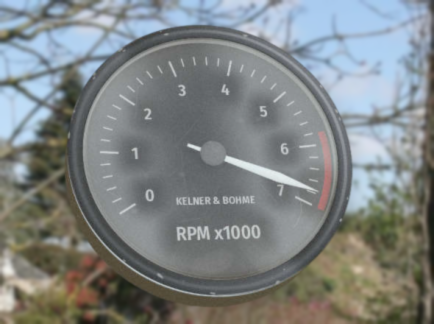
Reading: {"value": 6800, "unit": "rpm"}
